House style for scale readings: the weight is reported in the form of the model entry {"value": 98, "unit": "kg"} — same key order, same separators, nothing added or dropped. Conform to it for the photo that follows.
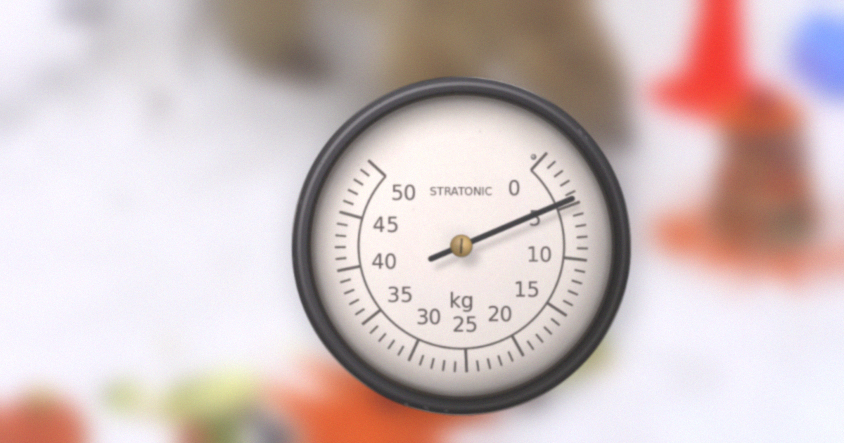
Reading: {"value": 4.5, "unit": "kg"}
